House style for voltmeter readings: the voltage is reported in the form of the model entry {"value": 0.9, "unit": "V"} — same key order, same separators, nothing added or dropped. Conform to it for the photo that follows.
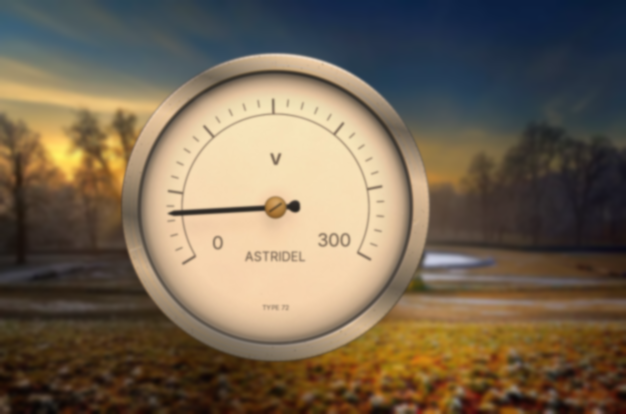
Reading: {"value": 35, "unit": "V"}
